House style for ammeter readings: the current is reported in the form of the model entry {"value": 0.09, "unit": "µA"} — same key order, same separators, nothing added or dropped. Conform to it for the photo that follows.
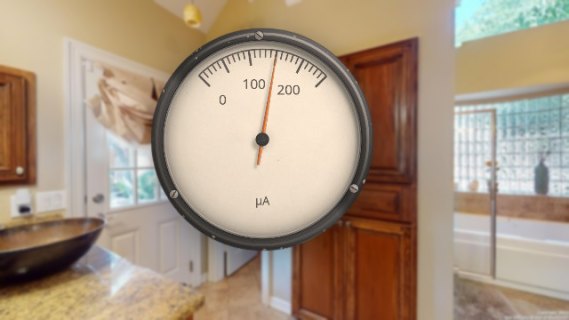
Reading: {"value": 150, "unit": "µA"}
